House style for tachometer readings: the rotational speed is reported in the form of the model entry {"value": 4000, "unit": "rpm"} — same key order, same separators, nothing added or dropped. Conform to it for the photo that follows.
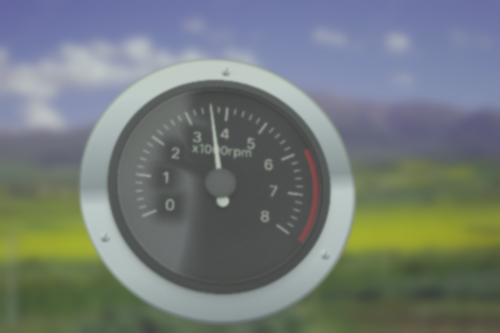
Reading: {"value": 3600, "unit": "rpm"}
